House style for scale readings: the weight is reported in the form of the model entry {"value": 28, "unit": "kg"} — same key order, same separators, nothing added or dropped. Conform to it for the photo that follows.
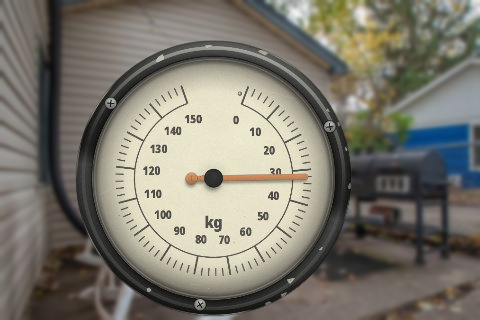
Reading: {"value": 32, "unit": "kg"}
